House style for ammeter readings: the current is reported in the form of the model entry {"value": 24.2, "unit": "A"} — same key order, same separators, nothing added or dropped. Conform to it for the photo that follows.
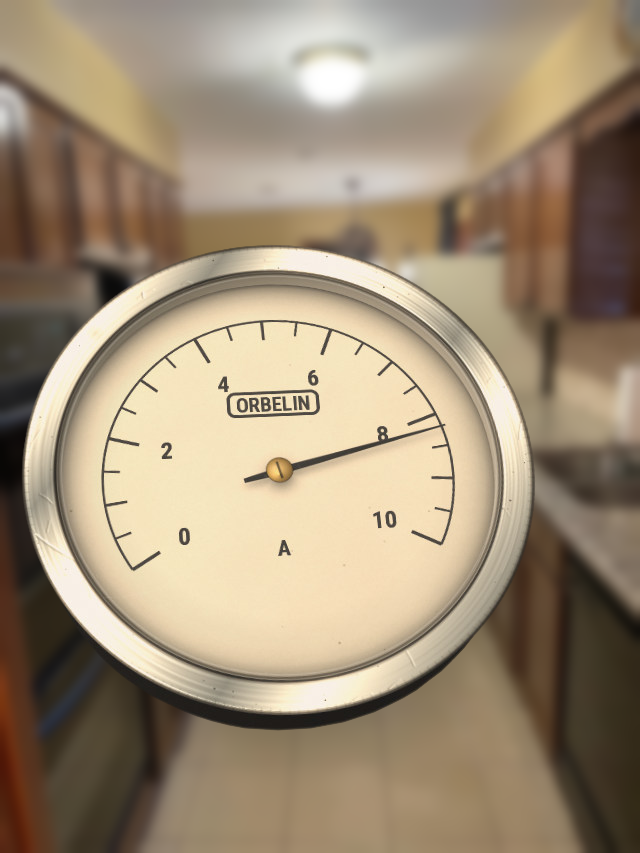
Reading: {"value": 8.25, "unit": "A"}
